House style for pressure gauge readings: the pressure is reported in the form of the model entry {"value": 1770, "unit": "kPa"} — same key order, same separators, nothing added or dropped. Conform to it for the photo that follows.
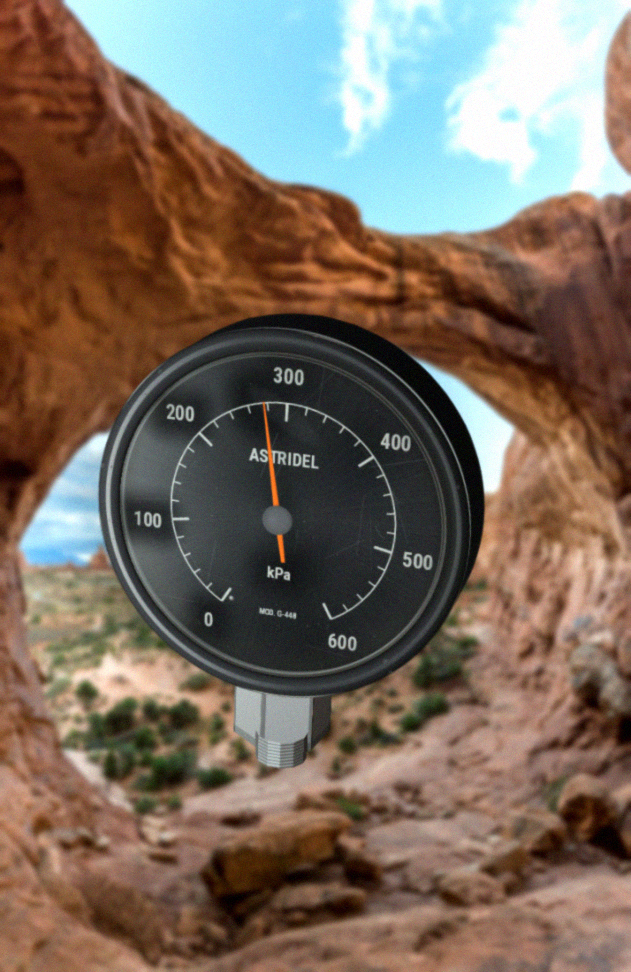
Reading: {"value": 280, "unit": "kPa"}
